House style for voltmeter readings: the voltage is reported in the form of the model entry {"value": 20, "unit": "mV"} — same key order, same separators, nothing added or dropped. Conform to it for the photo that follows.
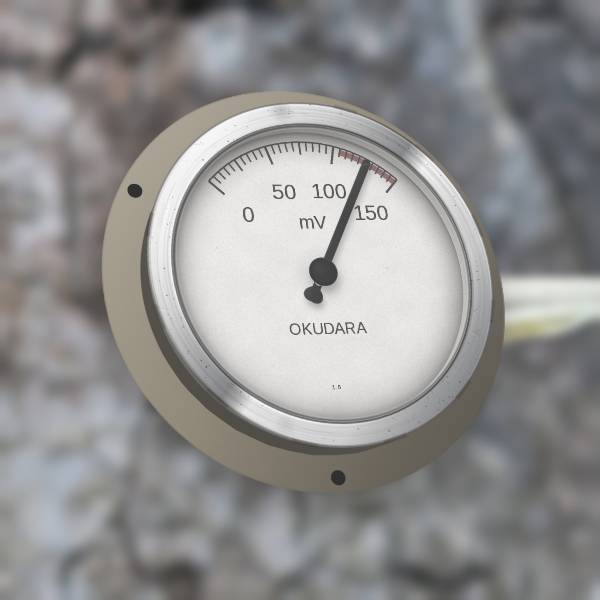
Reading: {"value": 125, "unit": "mV"}
